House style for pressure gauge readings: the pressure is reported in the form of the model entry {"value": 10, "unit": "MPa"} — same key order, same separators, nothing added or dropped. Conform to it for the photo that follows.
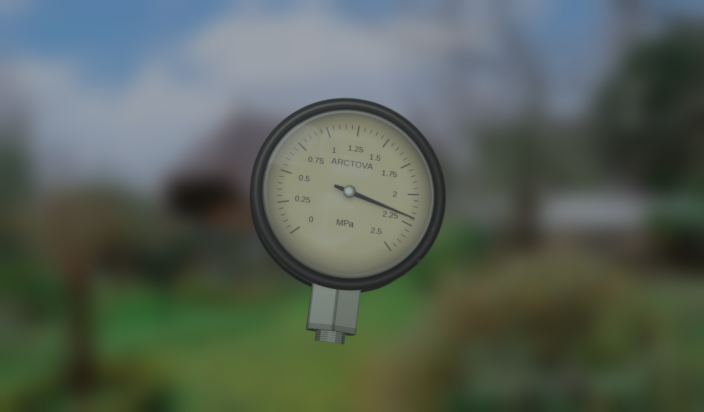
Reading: {"value": 2.2, "unit": "MPa"}
